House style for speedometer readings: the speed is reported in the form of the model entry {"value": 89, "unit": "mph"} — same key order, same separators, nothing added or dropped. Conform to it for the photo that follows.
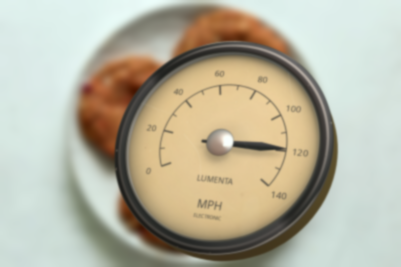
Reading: {"value": 120, "unit": "mph"}
